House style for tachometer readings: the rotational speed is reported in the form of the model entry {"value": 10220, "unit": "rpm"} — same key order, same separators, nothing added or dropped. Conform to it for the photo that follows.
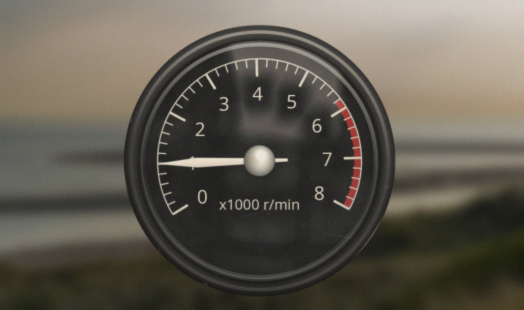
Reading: {"value": 1000, "unit": "rpm"}
